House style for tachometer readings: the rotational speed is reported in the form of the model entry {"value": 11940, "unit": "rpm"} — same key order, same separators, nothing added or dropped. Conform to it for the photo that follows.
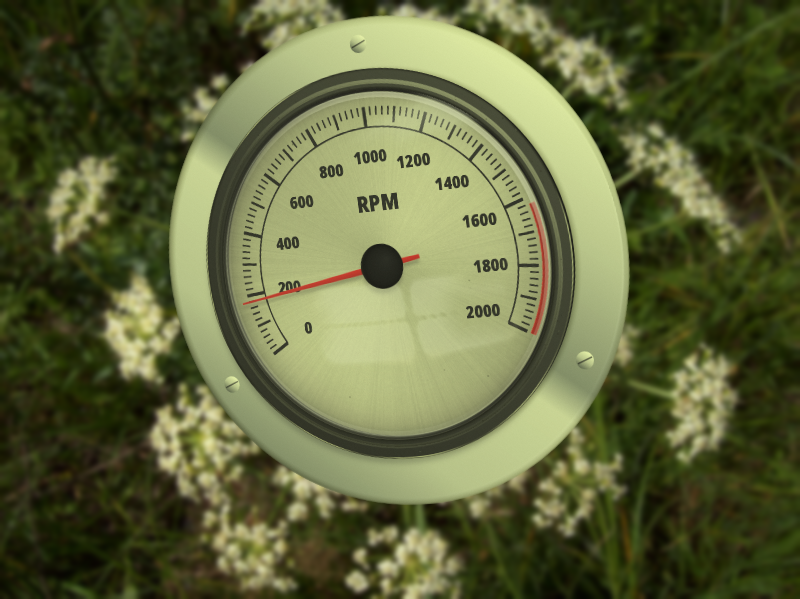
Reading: {"value": 180, "unit": "rpm"}
